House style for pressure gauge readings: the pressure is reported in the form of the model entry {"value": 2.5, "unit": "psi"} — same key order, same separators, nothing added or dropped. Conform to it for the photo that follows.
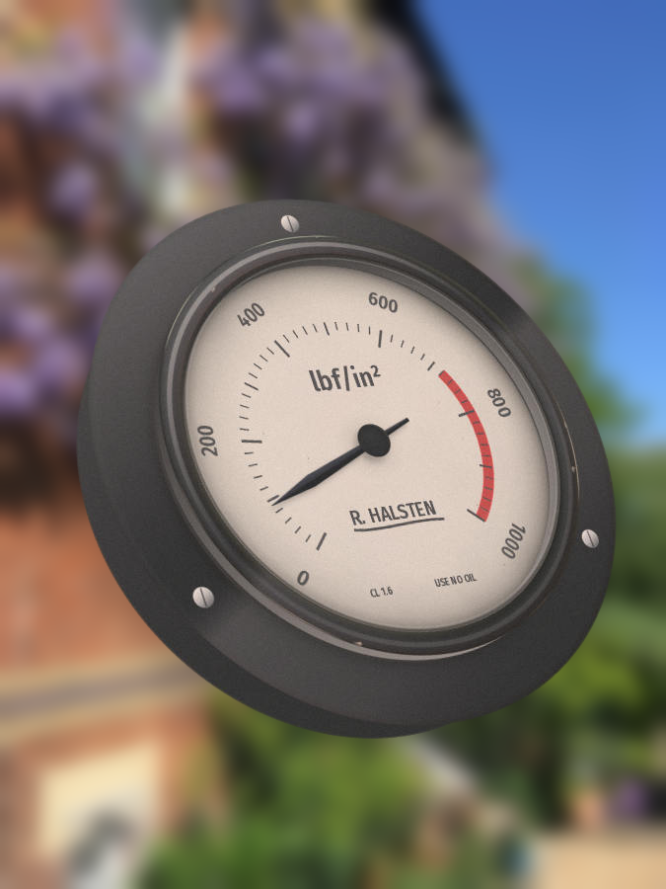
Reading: {"value": 90, "unit": "psi"}
